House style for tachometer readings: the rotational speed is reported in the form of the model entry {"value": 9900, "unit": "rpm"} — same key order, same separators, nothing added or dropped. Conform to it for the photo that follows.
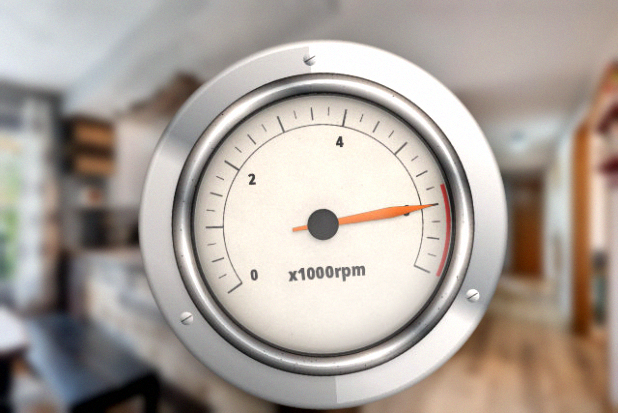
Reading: {"value": 6000, "unit": "rpm"}
